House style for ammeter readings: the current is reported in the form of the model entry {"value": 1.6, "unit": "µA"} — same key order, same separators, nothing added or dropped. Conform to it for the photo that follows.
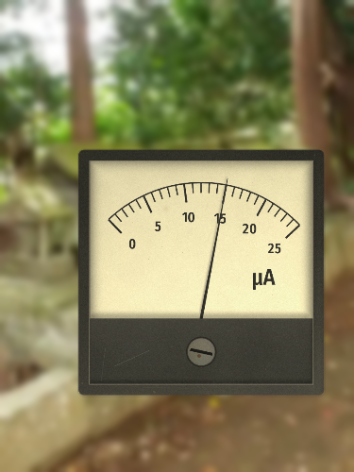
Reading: {"value": 15, "unit": "µA"}
